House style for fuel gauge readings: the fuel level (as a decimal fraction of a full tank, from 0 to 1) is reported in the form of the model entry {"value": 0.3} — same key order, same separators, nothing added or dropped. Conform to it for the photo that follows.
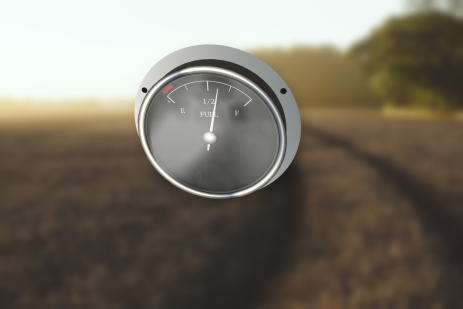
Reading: {"value": 0.625}
